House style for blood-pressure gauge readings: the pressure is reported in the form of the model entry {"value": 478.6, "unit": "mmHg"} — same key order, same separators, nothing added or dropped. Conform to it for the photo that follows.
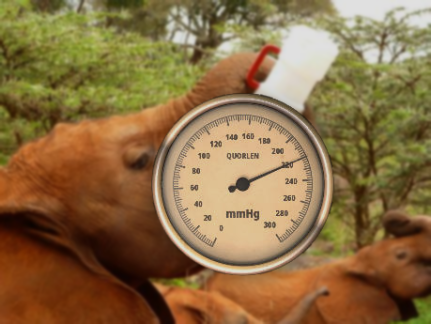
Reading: {"value": 220, "unit": "mmHg"}
